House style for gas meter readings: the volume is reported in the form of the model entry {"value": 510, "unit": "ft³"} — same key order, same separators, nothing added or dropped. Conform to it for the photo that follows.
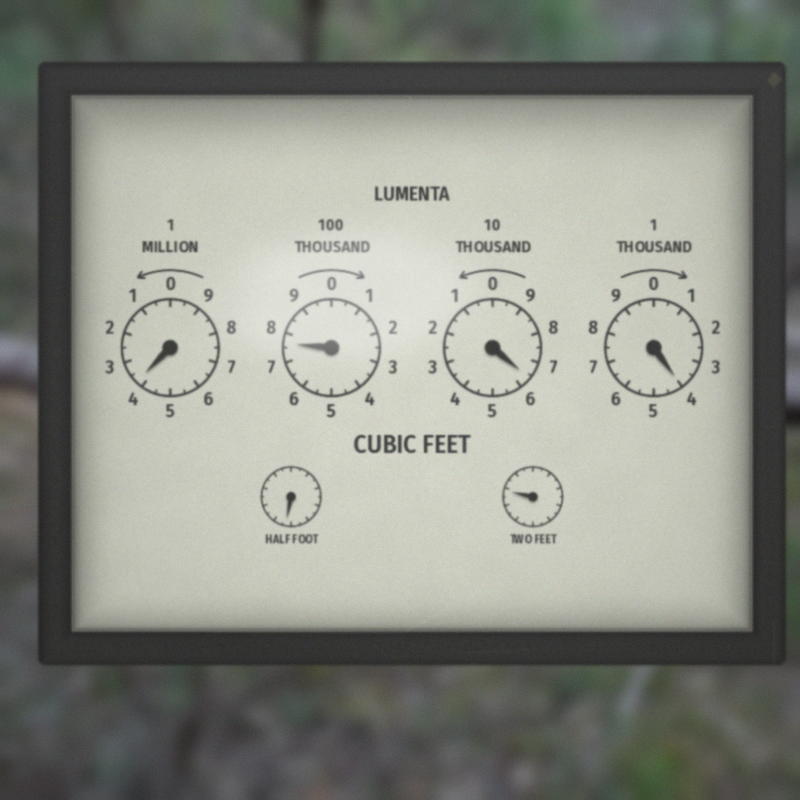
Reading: {"value": 376400, "unit": "ft³"}
